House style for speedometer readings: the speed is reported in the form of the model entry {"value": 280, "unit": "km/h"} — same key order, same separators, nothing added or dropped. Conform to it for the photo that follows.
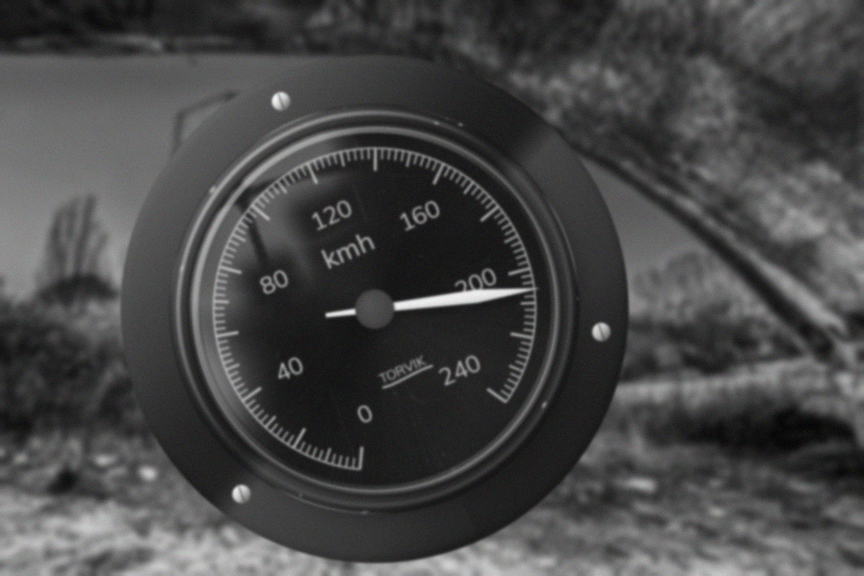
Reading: {"value": 206, "unit": "km/h"}
